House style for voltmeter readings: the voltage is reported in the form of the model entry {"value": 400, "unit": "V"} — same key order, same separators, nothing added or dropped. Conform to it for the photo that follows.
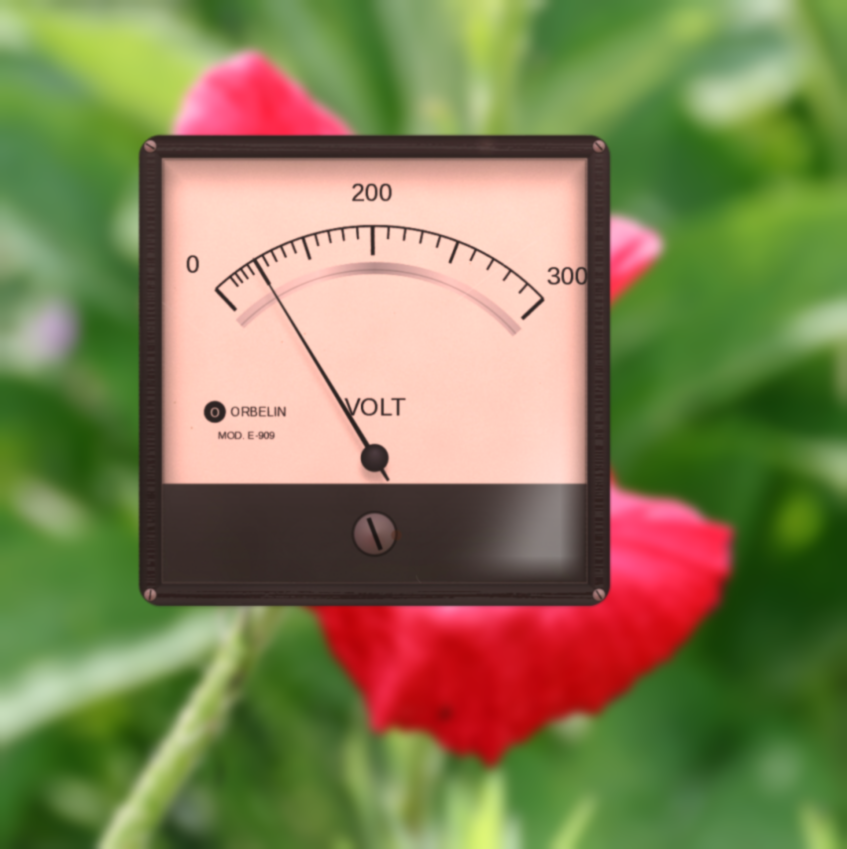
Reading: {"value": 100, "unit": "V"}
